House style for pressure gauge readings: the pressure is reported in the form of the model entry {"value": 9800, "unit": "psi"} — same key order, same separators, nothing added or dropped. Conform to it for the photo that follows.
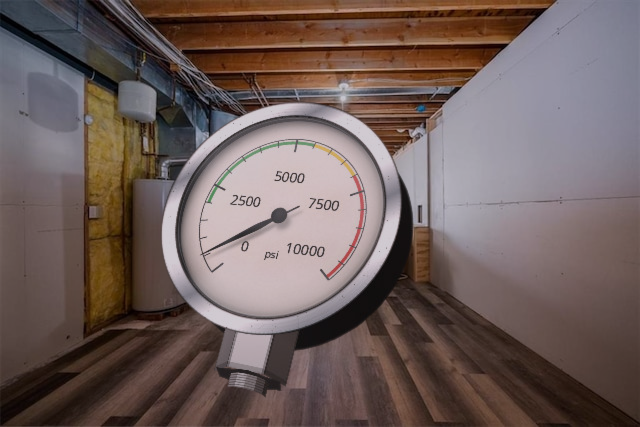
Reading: {"value": 500, "unit": "psi"}
